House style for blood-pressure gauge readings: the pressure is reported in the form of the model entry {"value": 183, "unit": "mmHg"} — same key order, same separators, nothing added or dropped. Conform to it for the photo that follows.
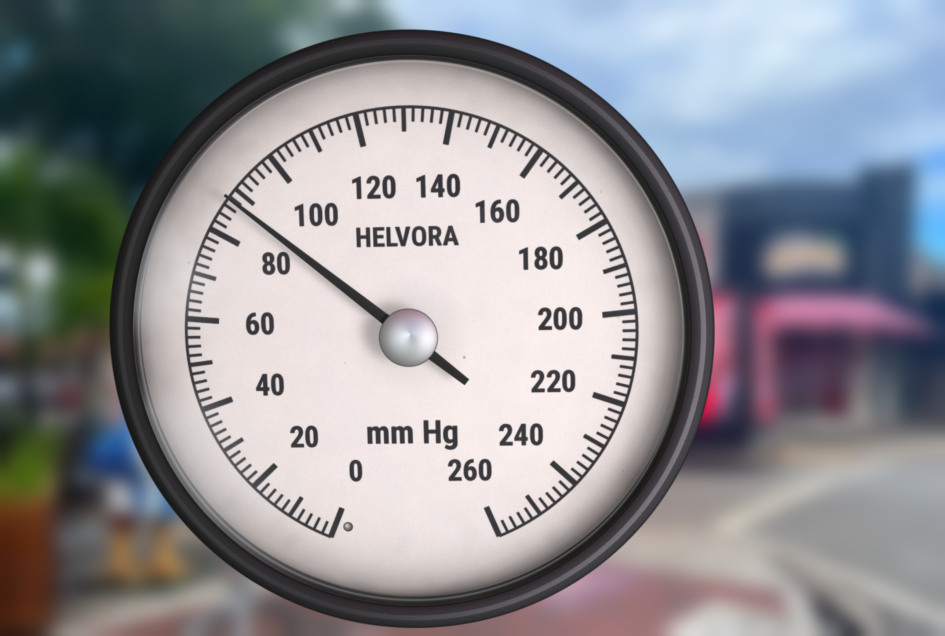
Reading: {"value": 88, "unit": "mmHg"}
